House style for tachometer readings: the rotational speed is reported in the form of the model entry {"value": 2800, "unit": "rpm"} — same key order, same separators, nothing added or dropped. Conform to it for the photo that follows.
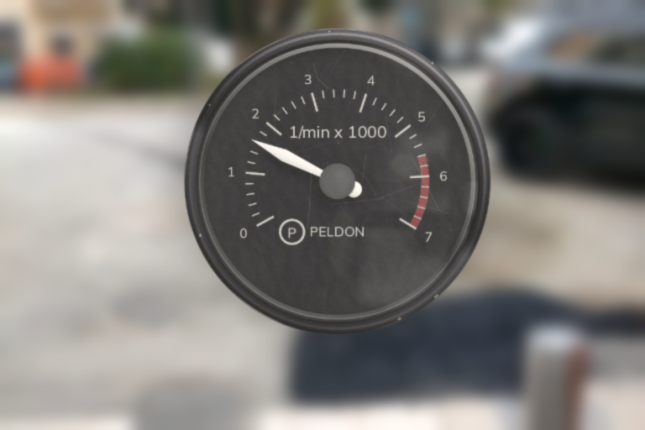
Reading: {"value": 1600, "unit": "rpm"}
